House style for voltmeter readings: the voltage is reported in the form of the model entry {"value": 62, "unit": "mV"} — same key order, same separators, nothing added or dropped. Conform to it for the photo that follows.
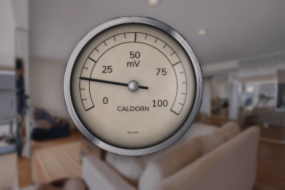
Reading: {"value": 15, "unit": "mV"}
